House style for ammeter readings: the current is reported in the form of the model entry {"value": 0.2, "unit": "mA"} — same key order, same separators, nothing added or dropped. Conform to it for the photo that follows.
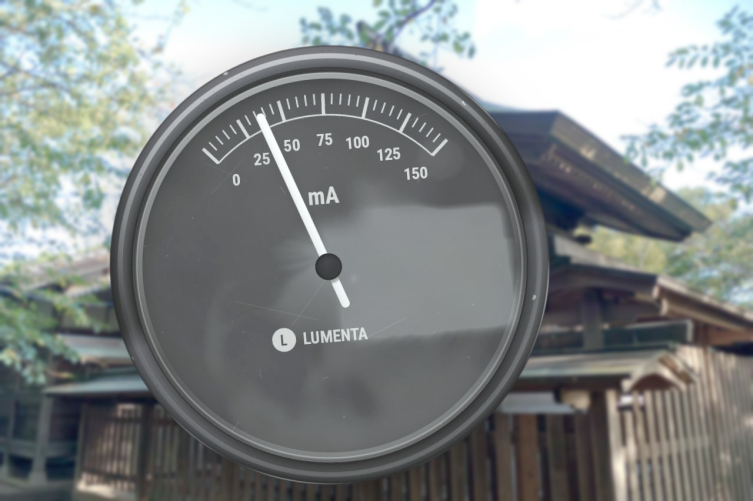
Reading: {"value": 37.5, "unit": "mA"}
